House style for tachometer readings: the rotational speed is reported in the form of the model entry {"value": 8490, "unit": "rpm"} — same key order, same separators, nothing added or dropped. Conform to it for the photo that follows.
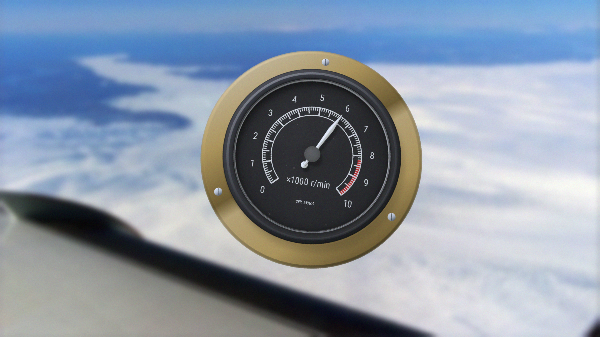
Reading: {"value": 6000, "unit": "rpm"}
